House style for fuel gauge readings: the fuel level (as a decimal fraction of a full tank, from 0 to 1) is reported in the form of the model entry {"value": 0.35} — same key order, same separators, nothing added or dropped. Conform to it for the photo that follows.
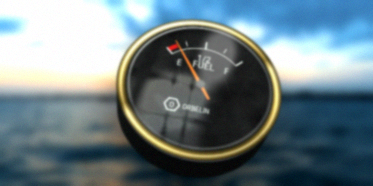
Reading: {"value": 0.125}
